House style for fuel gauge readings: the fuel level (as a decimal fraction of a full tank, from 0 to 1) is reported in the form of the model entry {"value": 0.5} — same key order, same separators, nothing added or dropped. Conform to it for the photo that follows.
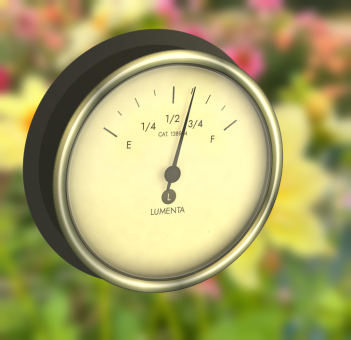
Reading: {"value": 0.625}
